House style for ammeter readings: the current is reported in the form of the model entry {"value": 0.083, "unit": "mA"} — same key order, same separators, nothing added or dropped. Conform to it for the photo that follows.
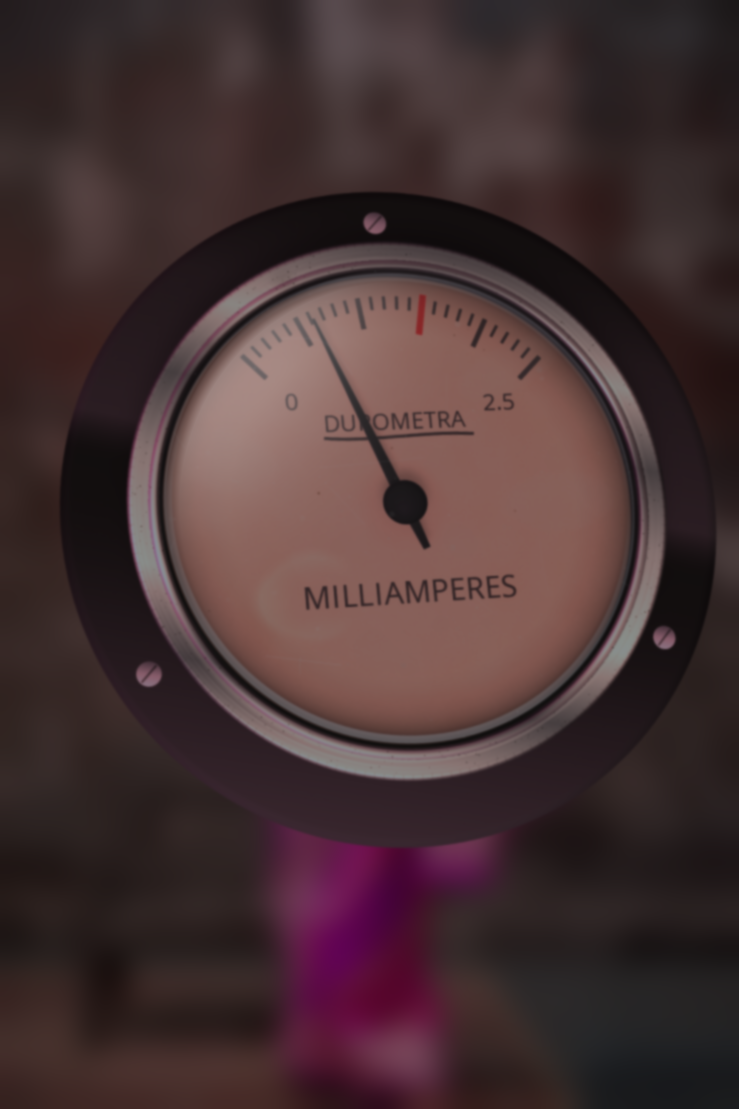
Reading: {"value": 0.6, "unit": "mA"}
